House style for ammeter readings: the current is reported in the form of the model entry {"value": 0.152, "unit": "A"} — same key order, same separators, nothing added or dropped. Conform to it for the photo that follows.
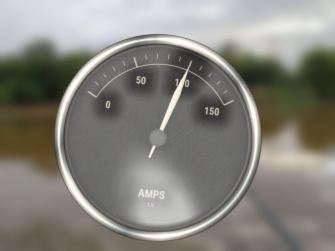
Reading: {"value": 100, "unit": "A"}
